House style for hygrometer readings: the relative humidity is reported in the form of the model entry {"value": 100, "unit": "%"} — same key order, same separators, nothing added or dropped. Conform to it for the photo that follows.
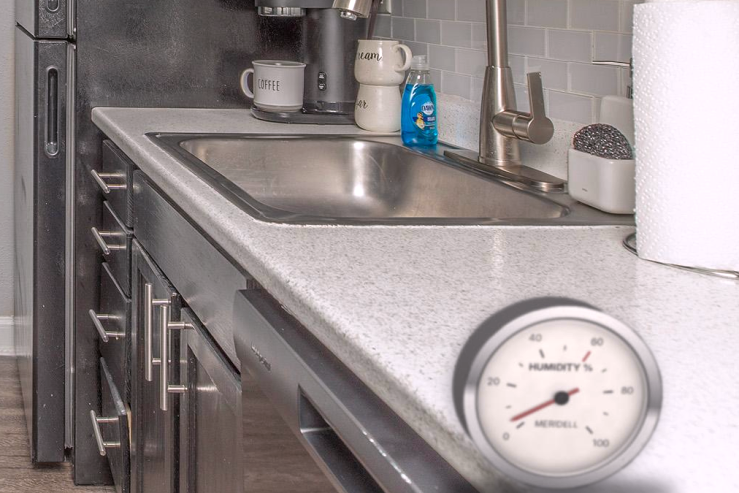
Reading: {"value": 5, "unit": "%"}
